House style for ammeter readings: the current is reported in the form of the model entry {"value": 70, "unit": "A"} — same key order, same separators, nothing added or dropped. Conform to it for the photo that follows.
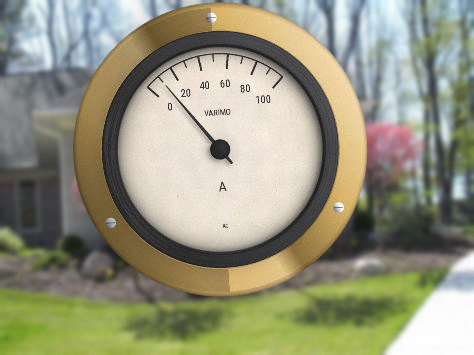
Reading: {"value": 10, "unit": "A"}
